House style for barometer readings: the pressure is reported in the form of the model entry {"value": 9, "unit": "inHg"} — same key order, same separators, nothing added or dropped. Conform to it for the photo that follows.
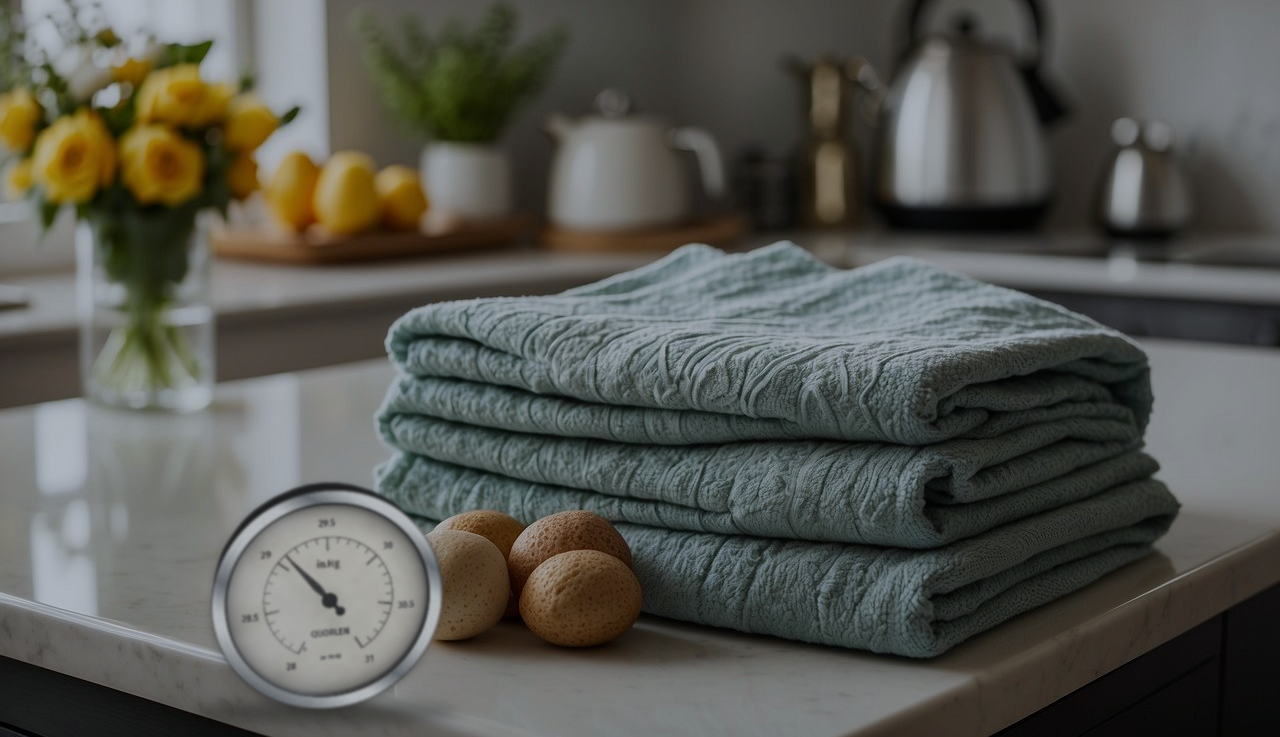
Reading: {"value": 29.1, "unit": "inHg"}
